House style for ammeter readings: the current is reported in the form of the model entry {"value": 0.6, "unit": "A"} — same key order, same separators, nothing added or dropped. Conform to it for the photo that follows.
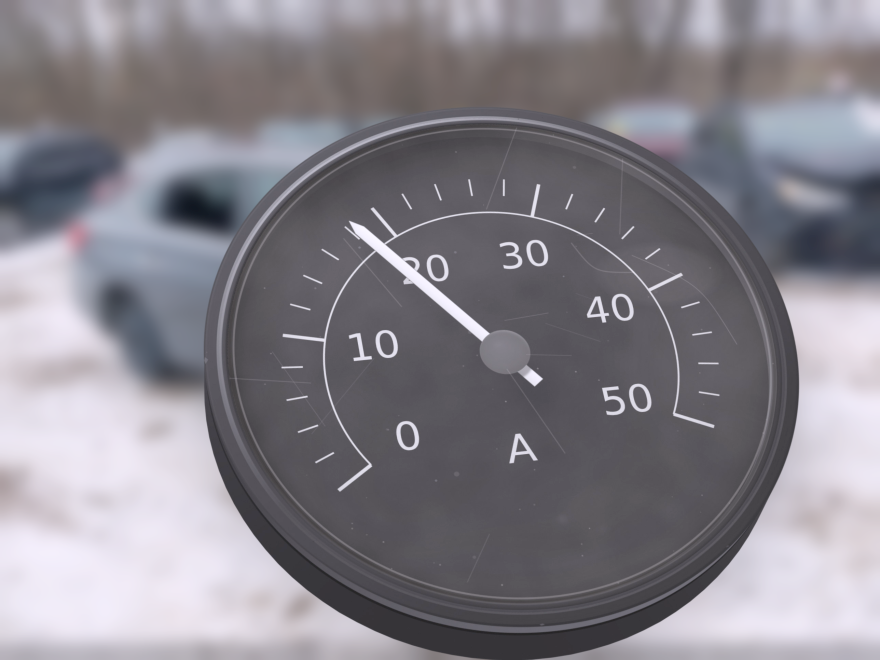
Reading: {"value": 18, "unit": "A"}
